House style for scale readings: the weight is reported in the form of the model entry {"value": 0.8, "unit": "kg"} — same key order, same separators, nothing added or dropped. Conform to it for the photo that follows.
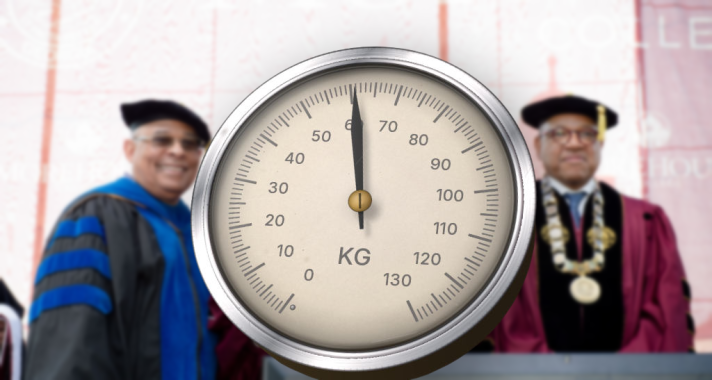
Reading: {"value": 61, "unit": "kg"}
